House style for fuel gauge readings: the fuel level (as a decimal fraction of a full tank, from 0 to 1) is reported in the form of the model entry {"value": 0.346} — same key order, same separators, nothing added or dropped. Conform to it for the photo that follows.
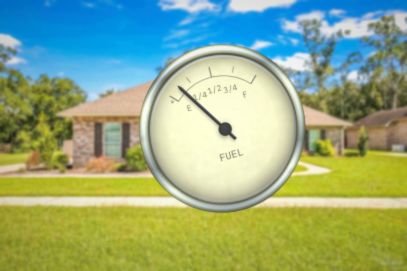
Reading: {"value": 0.125}
